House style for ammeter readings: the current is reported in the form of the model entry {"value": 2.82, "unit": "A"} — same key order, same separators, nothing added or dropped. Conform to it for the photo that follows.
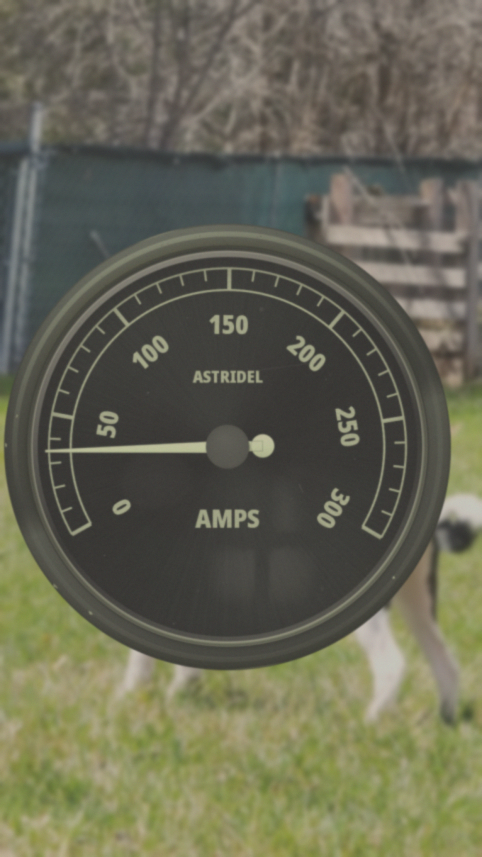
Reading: {"value": 35, "unit": "A"}
